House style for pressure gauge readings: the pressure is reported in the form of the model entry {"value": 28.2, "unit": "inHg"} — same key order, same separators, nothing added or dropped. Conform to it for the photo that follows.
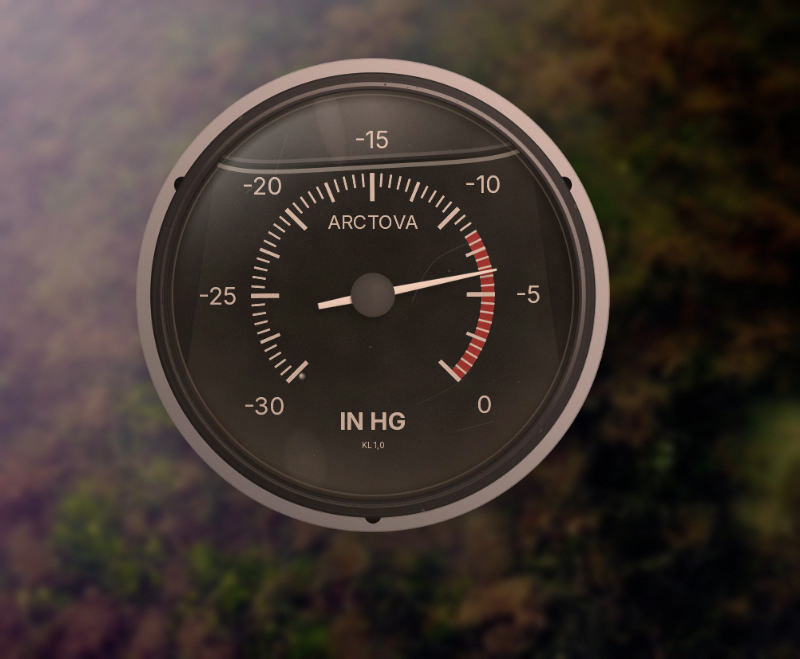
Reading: {"value": -6.25, "unit": "inHg"}
